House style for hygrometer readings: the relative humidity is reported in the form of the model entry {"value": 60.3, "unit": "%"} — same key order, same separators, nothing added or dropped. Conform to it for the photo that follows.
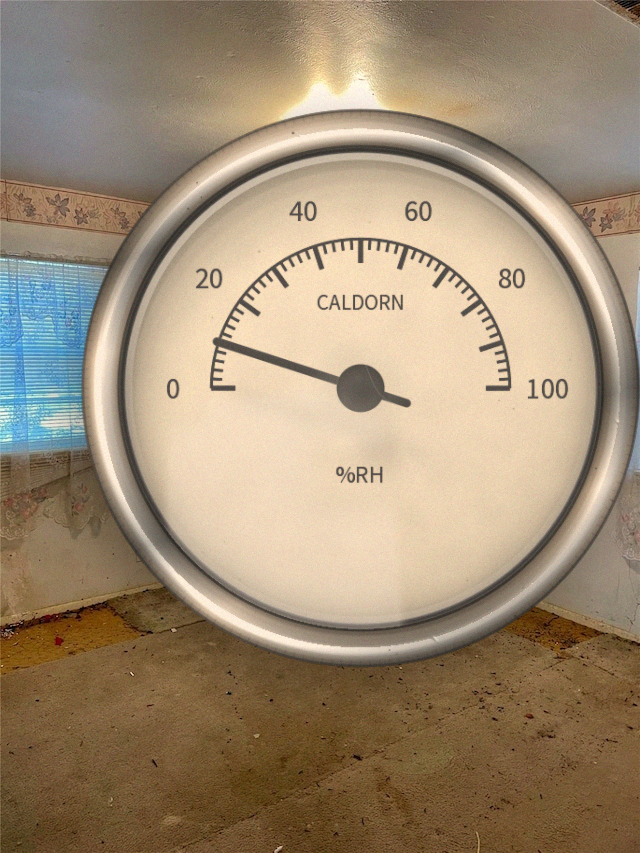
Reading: {"value": 10, "unit": "%"}
